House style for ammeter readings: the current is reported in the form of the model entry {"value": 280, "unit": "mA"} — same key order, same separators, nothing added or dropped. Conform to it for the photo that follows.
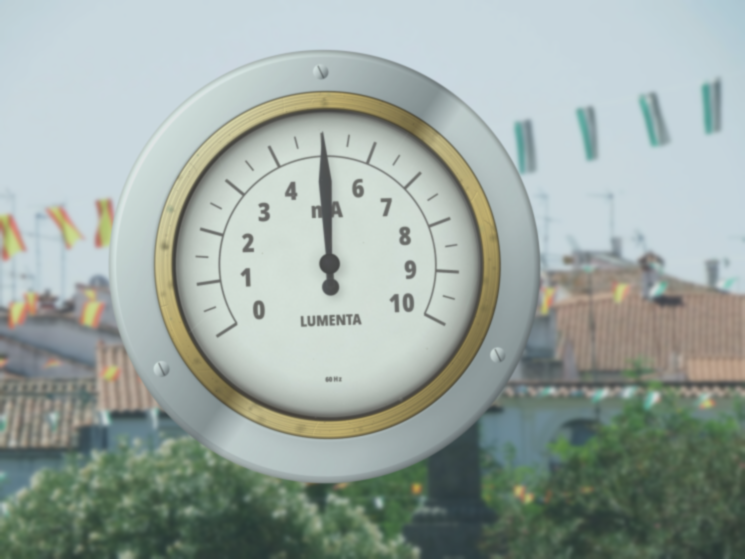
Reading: {"value": 5, "unit": "mA"}
